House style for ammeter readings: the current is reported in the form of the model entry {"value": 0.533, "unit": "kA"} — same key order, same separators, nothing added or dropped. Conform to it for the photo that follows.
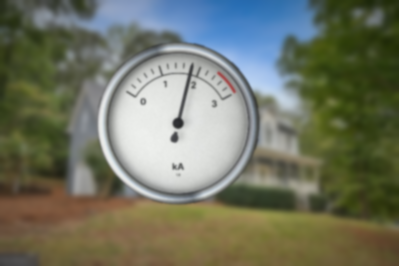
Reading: {"value": 1.8, "unit": "kA"}
